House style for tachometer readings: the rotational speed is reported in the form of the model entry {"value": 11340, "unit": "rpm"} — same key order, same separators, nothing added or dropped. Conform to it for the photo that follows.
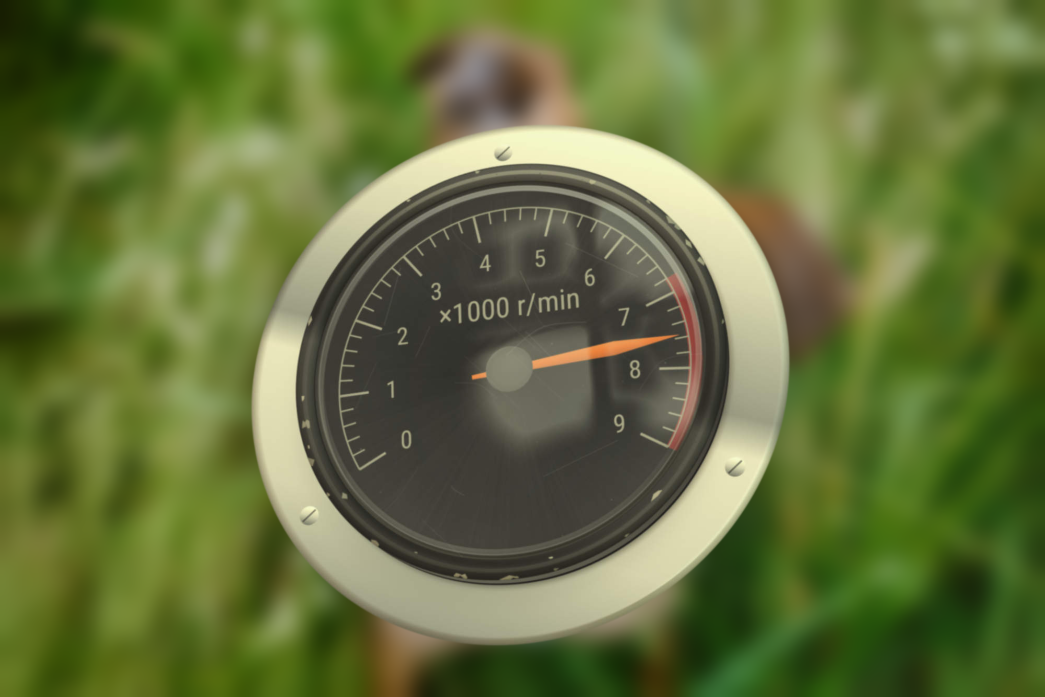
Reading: {"value": 7600, "unit": "rpm"}
